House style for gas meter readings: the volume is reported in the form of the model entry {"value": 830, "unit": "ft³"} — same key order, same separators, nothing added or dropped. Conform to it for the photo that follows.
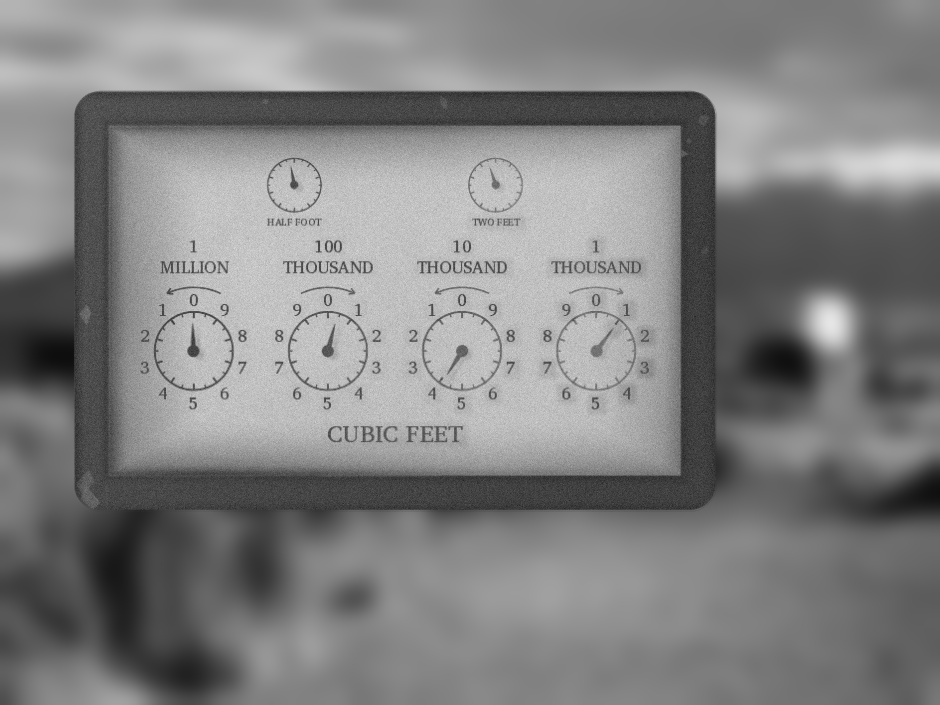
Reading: {"value": 4100, "unit": "ft³"}
